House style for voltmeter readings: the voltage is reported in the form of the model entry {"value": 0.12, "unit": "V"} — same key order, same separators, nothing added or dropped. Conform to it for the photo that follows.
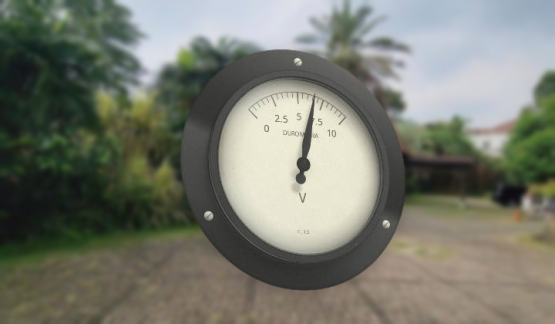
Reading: {"value": 6.5, "unit": "V"}
